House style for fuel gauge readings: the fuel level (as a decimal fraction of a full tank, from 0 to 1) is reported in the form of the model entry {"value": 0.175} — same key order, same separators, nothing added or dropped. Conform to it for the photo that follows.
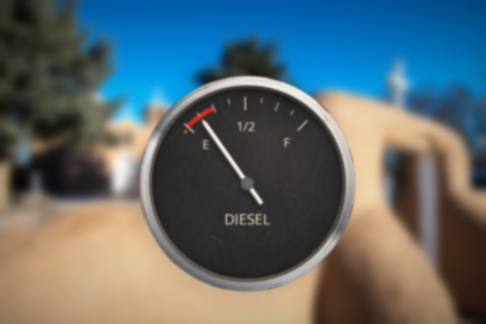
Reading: {"value": 0.125}
